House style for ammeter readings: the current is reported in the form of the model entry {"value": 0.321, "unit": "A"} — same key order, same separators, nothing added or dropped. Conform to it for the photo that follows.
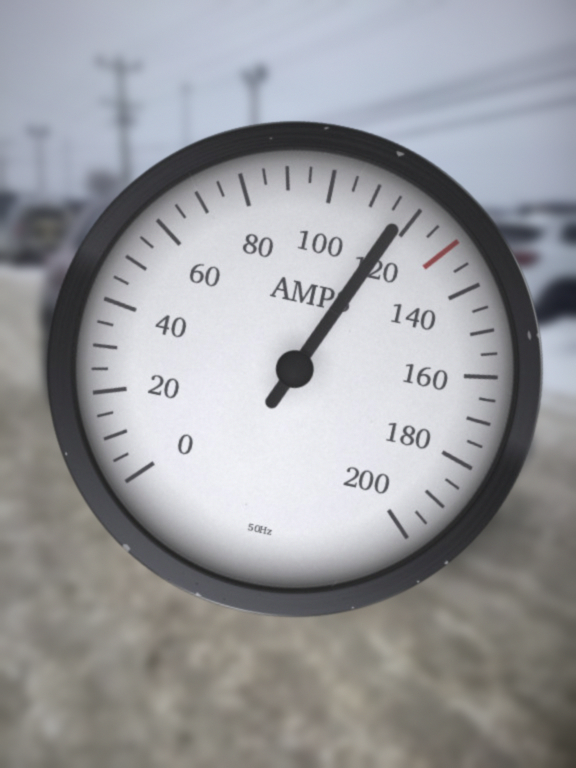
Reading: {"value": 117.5, "unit": "A"}
